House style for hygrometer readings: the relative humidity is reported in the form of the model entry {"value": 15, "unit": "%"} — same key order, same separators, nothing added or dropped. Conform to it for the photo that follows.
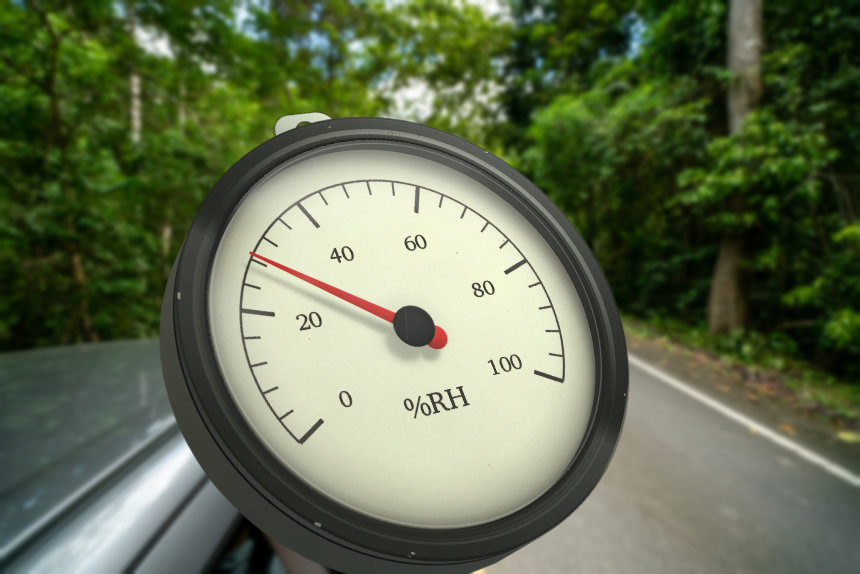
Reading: {"value": 28, "unit": "%"}
